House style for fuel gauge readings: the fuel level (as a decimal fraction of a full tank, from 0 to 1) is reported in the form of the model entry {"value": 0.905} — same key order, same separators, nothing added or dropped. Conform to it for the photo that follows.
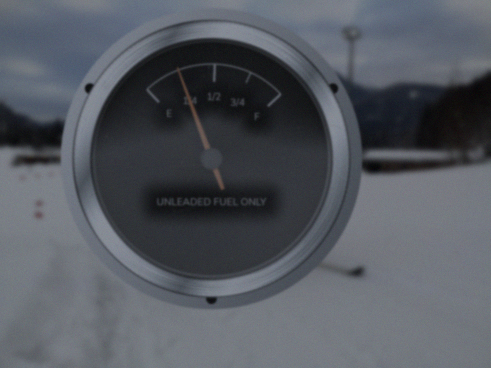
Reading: {"value": 0.25}
